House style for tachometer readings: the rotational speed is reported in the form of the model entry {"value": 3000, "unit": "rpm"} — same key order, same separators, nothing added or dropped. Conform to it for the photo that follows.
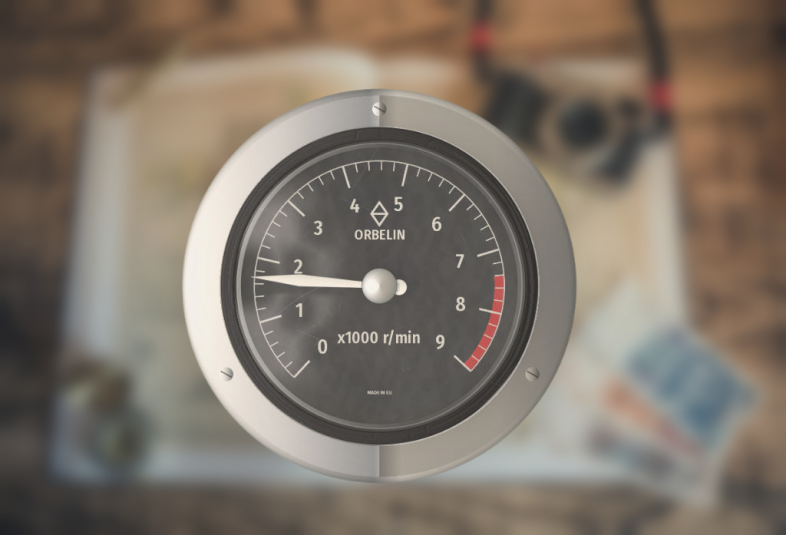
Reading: {"value": 1700, "unit": "rpm"}
